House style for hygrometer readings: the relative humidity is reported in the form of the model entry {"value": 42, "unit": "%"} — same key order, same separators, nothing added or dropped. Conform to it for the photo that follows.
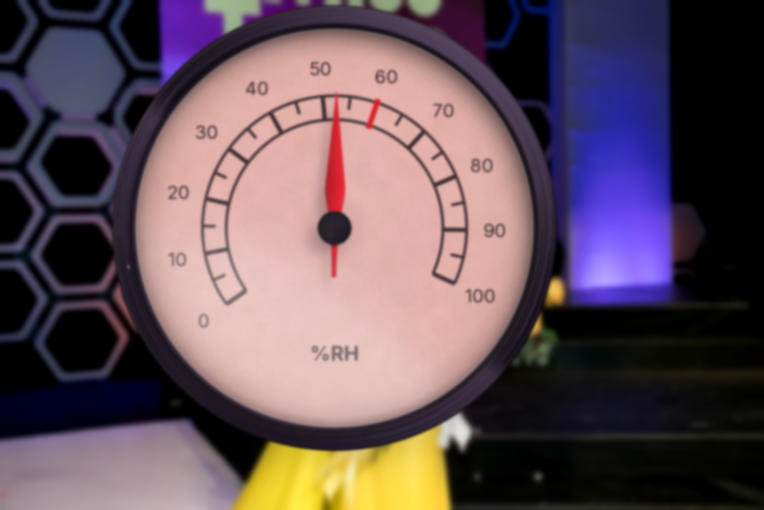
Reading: {"value": 52.5, "unit": "%"}
